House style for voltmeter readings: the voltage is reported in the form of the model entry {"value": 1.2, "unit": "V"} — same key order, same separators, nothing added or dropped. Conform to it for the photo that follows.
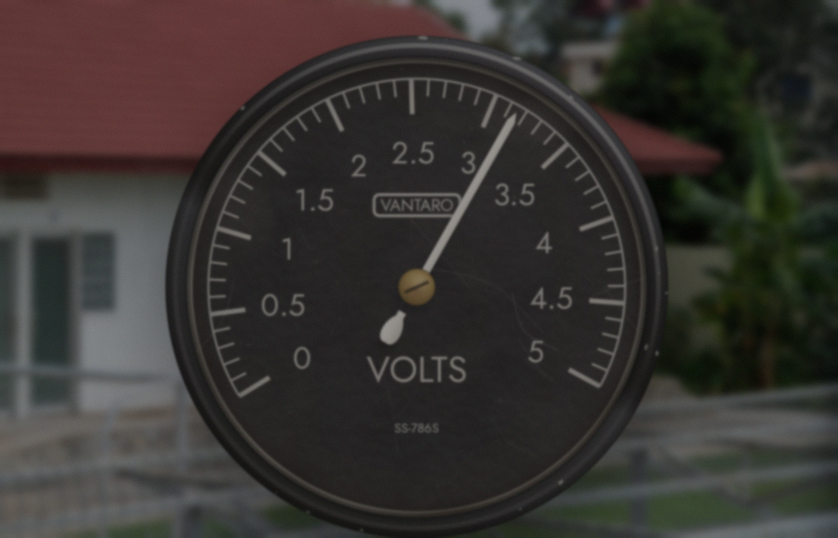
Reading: {"value": 3.15, "unit": "V"}
